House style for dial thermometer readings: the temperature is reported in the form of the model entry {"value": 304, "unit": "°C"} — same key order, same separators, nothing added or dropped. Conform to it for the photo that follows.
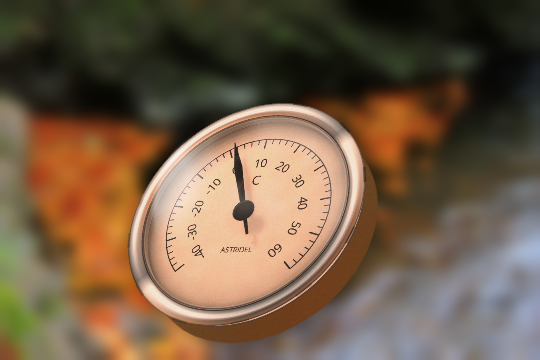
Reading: {"value": 2, "unit": "°C"}
